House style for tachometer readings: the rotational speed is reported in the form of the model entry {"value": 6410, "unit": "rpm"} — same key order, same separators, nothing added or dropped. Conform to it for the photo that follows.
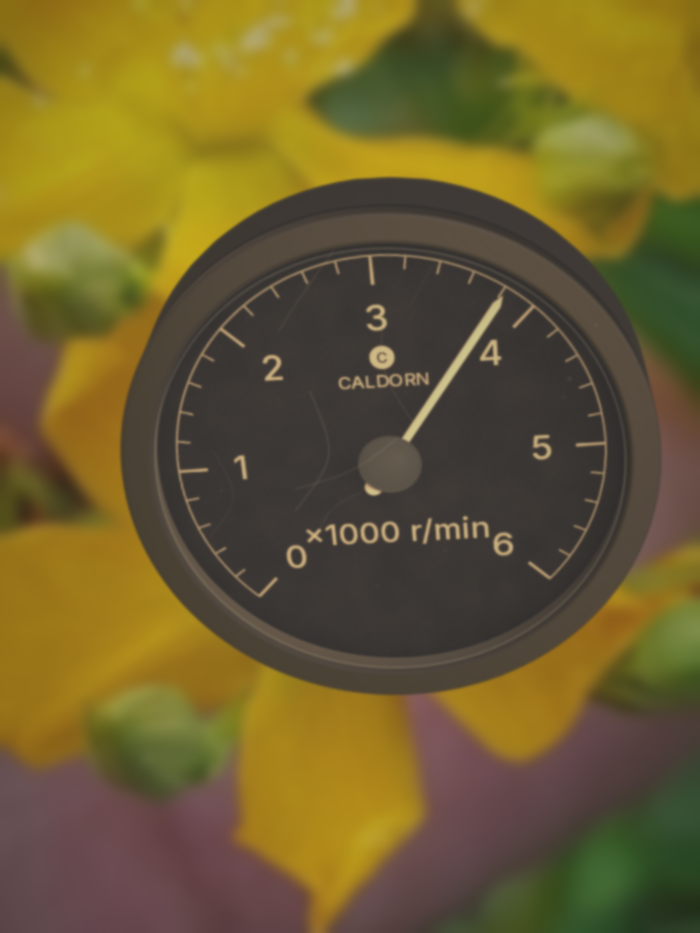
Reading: {"value": 3800, "unit": "rpm"}
